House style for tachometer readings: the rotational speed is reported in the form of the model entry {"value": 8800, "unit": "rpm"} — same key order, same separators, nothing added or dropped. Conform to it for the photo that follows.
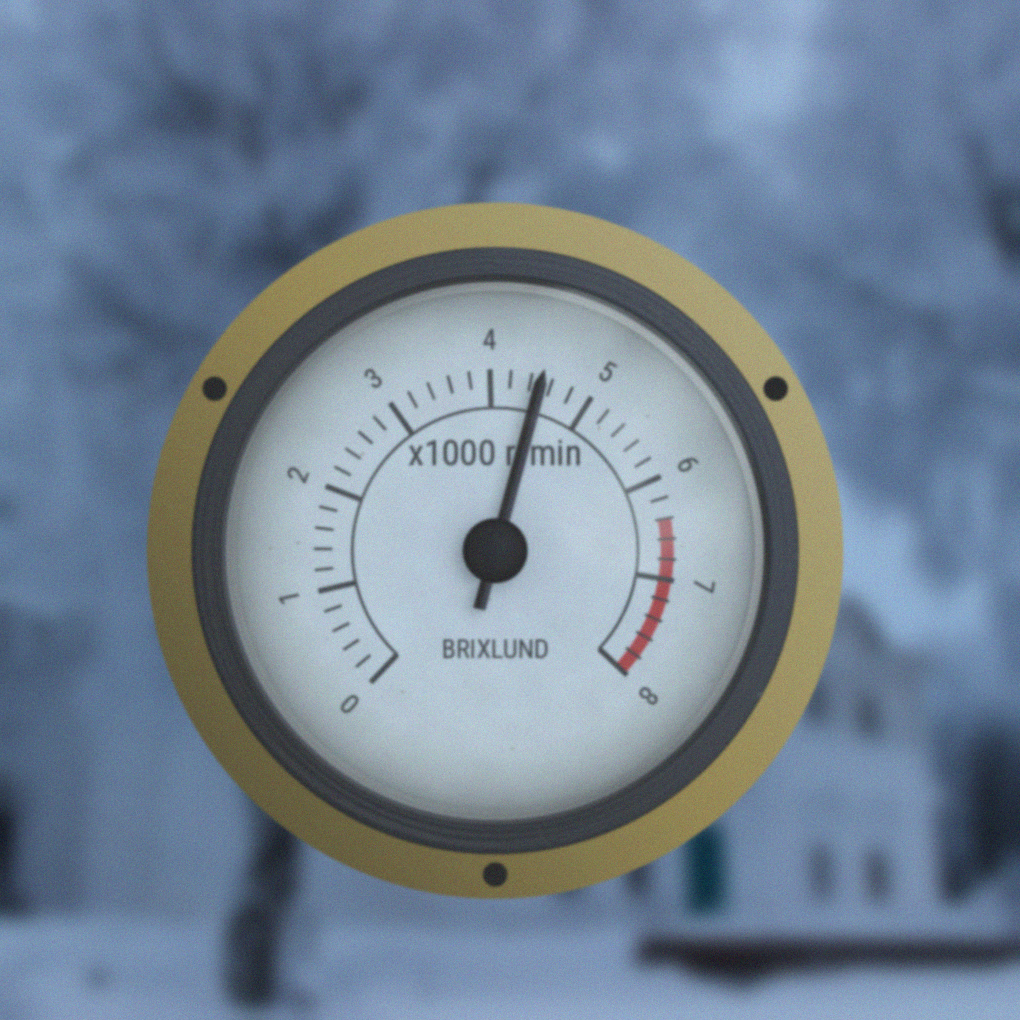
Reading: {"value": 4500, "unit": "rpm"}
